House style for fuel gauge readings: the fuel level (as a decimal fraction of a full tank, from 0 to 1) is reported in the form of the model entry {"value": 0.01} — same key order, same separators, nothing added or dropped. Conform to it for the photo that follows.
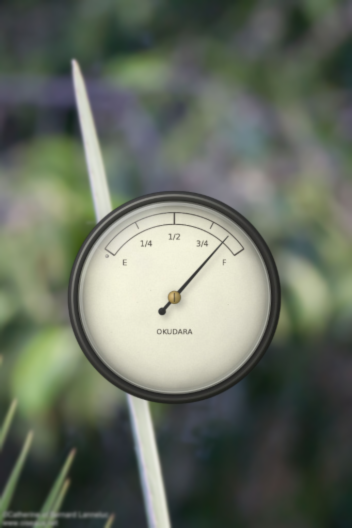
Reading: {"value": 0.875}
